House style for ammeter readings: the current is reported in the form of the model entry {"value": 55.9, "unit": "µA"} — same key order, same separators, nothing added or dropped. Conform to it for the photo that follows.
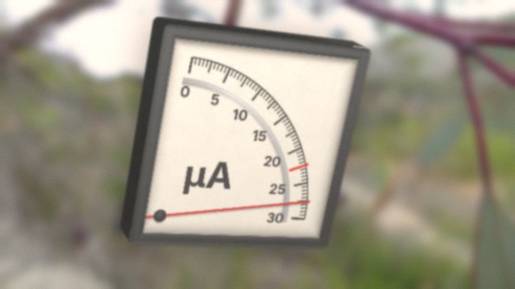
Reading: {"value": 27.5, "unit": "µA"}
